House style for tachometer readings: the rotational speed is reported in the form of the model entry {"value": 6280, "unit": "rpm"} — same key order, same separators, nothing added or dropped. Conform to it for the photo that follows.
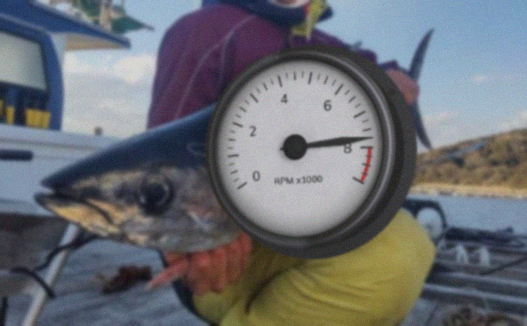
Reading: {"value": 7750, "unit": "rpm"}
